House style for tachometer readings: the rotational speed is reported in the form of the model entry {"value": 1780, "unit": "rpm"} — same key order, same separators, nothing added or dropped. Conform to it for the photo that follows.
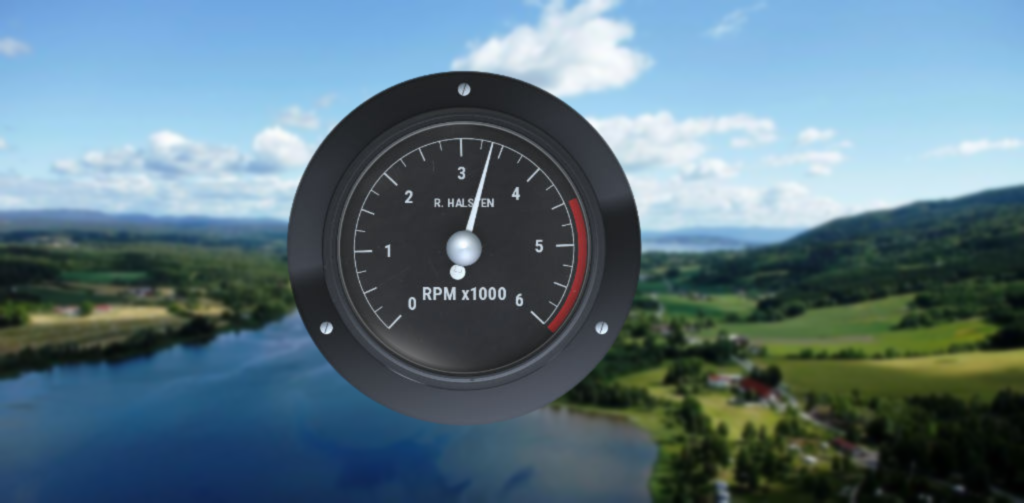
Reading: {"value": 3375, "unit": "rpm"}
